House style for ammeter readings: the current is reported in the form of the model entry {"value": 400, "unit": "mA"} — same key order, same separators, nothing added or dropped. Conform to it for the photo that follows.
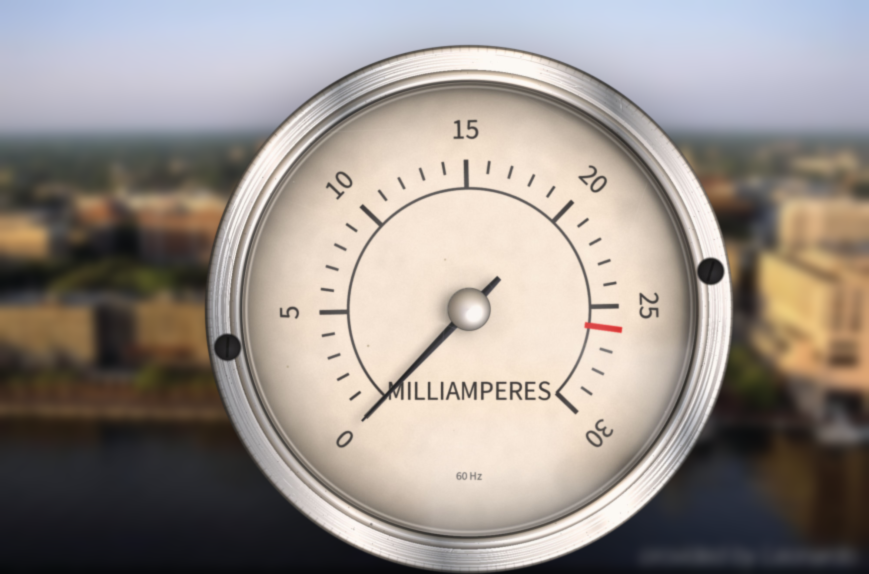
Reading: {"value": 0, "unit": "mA"}
